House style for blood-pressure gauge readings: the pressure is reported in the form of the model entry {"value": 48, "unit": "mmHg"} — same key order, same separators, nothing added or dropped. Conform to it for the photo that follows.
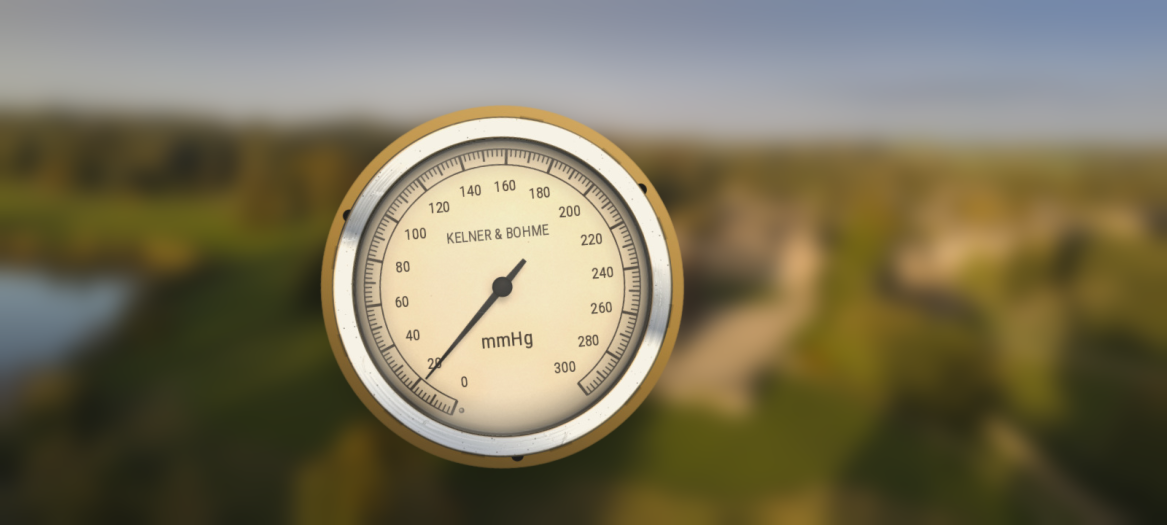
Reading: {"value": 18, "unit": "mmHg"}
